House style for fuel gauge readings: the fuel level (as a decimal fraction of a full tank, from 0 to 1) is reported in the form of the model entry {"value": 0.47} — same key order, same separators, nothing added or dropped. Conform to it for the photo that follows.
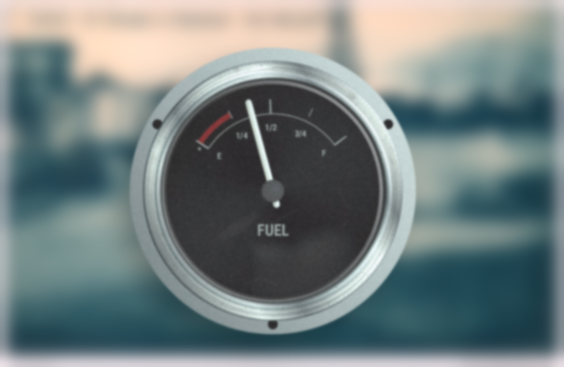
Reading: {"value": 0.375}
